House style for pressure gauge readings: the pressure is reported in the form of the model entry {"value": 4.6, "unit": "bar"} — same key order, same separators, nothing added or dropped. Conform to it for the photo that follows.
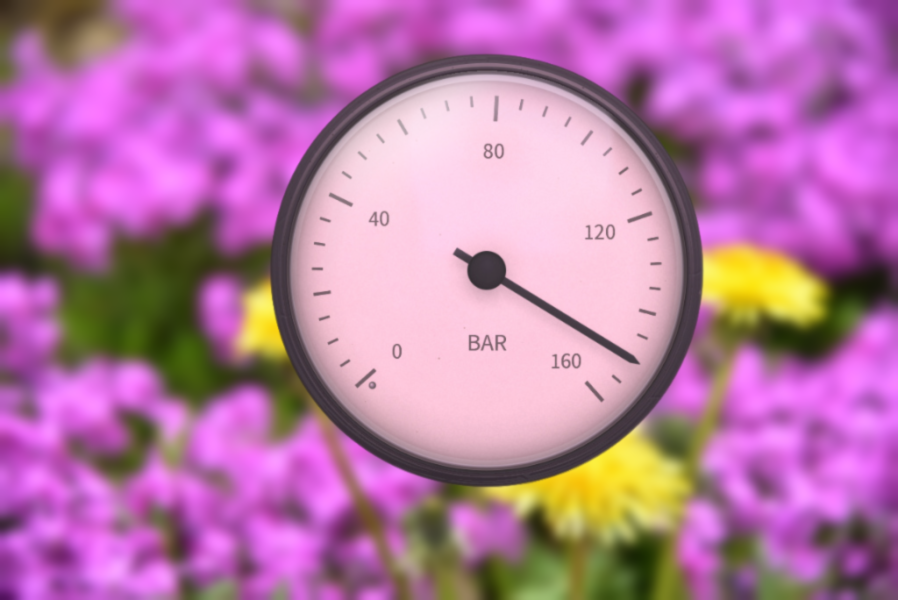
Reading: {"value": 150, "unit": "bar"}
